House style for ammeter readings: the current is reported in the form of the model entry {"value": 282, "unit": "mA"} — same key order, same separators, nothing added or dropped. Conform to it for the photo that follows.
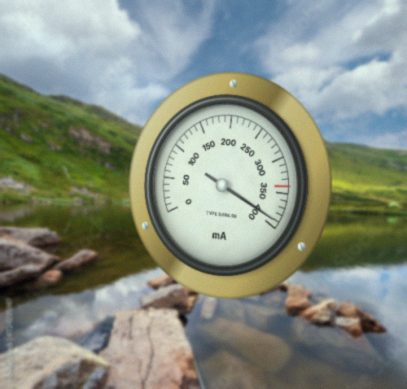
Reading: {"value": 390, "unit": "mA"}
